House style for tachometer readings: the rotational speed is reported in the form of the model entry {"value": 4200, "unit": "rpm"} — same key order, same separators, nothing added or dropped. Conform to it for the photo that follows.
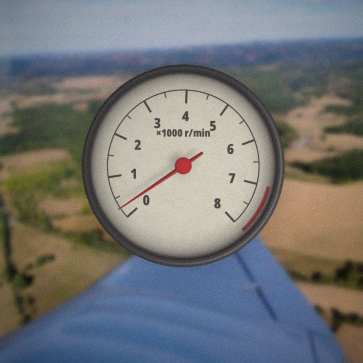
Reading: {"value": 250, "unit": "rpm"}
